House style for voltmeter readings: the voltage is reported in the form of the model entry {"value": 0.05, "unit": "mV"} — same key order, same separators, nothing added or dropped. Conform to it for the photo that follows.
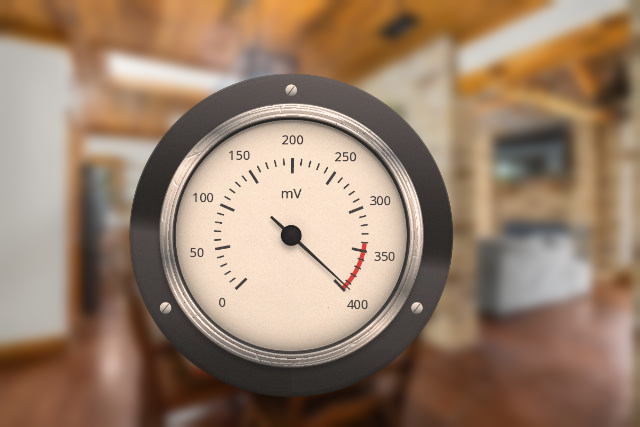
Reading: {"value": 395, "unit": "mV"}
